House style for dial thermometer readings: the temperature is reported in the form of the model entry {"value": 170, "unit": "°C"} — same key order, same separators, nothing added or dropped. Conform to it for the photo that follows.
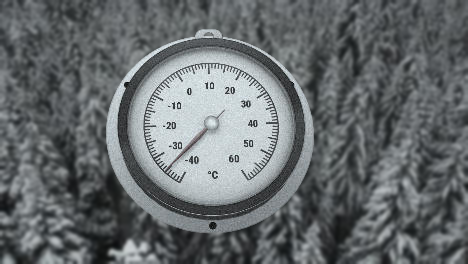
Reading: {"value": -35, "unit": "°C"}
